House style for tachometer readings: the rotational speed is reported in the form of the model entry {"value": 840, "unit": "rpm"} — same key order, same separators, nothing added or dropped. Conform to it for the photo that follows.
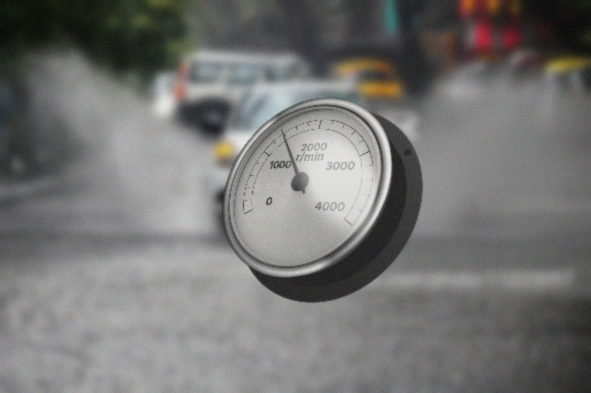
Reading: {"value": 1400, "unit": "rpm"}
